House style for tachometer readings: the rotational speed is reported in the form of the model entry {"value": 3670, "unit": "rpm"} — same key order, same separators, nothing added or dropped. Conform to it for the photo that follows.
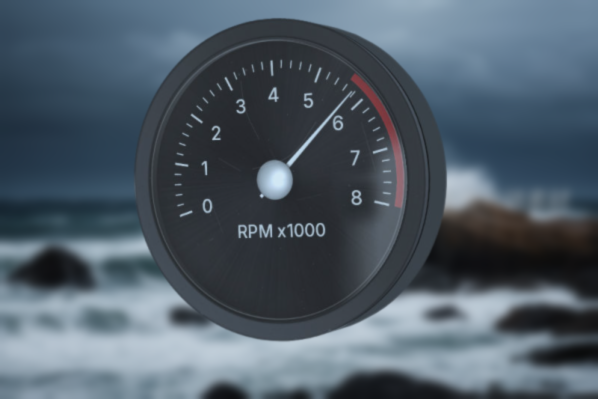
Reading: {"value": 5800, "unit": "rpm"}
